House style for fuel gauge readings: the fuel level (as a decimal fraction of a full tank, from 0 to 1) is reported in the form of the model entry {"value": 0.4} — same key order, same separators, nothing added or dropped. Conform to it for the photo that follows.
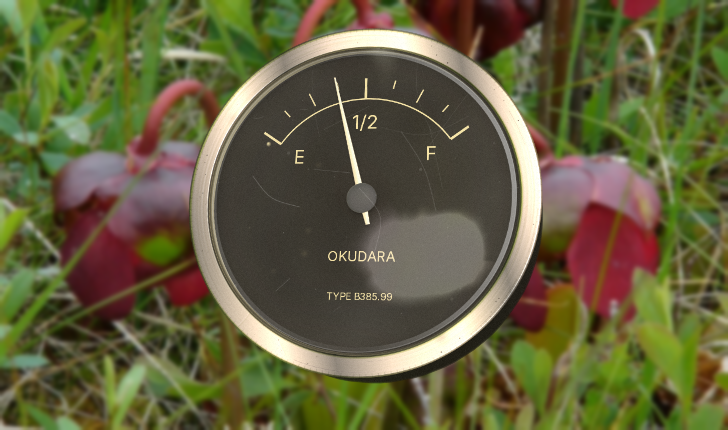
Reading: {"value": 0.375}
